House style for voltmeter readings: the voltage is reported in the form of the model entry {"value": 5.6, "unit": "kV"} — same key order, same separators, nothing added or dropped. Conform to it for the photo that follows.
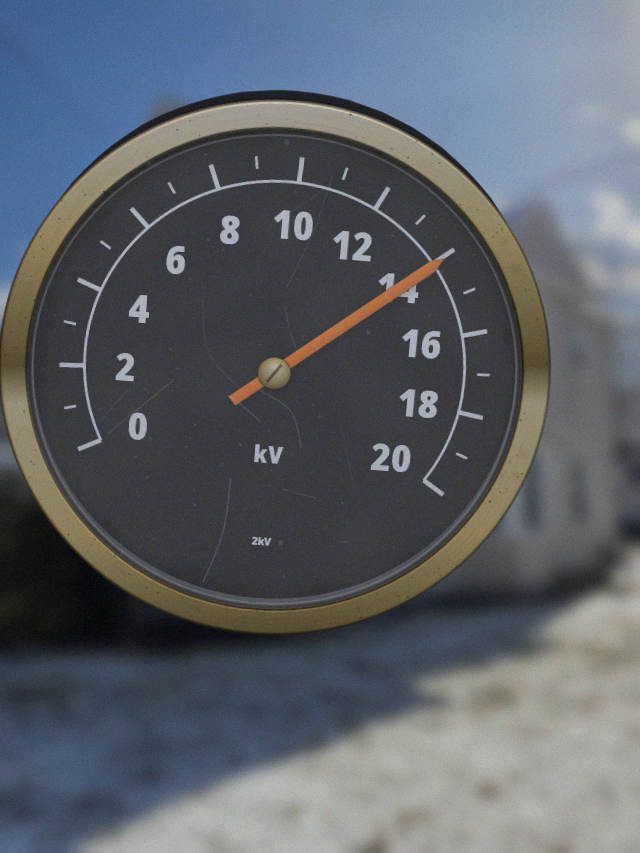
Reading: {"value": 14, "unit": "kV"}
